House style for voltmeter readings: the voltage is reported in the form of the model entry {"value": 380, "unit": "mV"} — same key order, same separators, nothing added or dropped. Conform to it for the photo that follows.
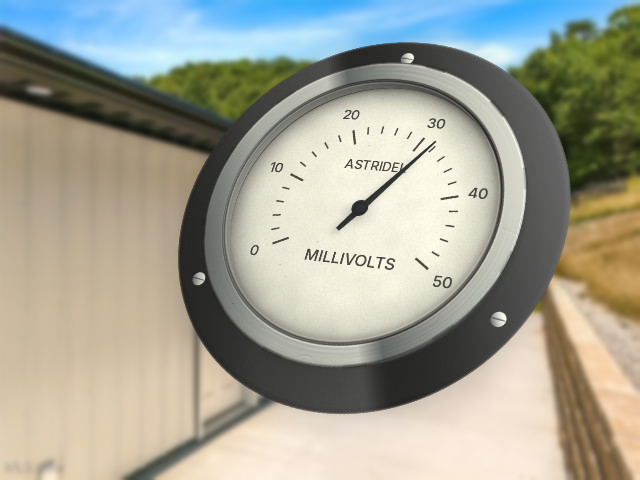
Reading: {"value": 32, "unit": "mV"}
